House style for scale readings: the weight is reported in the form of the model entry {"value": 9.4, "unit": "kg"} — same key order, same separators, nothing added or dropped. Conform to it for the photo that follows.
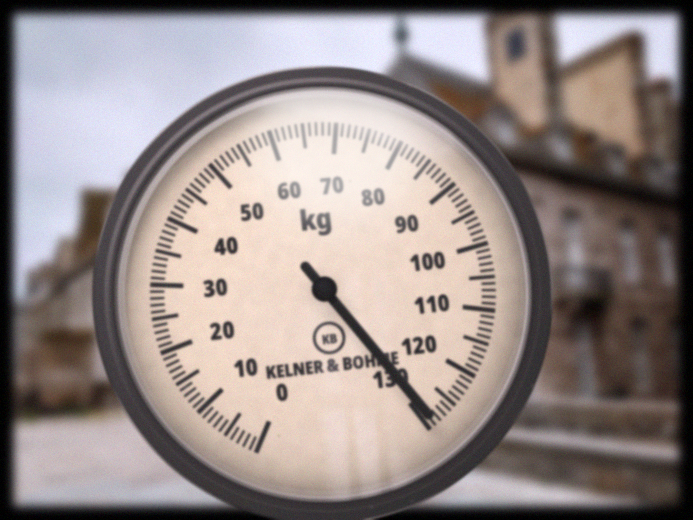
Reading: {"value": 129, "unit": "kg"}
